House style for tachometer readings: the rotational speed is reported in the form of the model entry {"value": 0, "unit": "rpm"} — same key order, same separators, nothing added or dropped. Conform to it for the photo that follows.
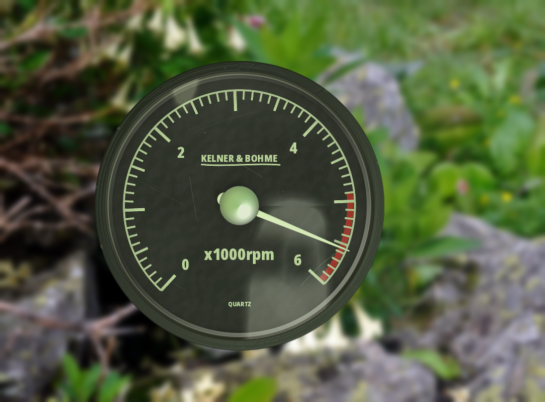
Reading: {"value": 5550, "unit": "rpm"}
